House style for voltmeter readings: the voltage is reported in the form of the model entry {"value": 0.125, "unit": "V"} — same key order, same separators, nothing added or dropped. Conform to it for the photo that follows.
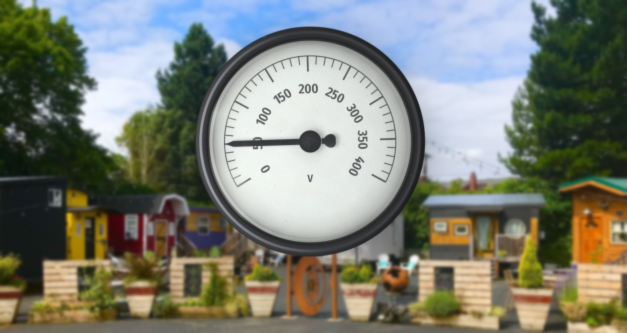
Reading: {"value": 50, "unit": "V"}
